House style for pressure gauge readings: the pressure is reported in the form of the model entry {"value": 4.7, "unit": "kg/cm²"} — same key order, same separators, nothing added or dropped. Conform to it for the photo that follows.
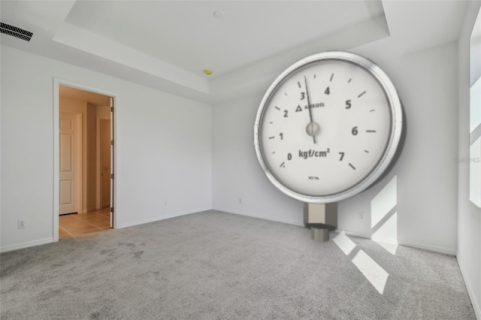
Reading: {"value": 3.25, "unit": "kg/cm²"}
